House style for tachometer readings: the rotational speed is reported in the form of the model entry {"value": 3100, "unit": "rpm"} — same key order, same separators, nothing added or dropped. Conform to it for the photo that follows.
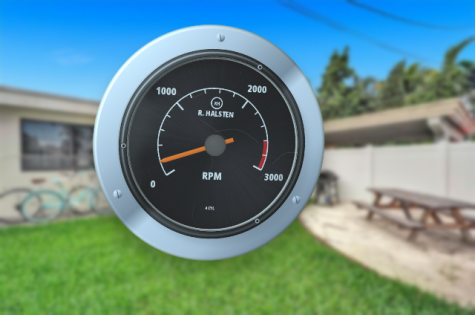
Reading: {"value": 200, "unit": "rpm"}
